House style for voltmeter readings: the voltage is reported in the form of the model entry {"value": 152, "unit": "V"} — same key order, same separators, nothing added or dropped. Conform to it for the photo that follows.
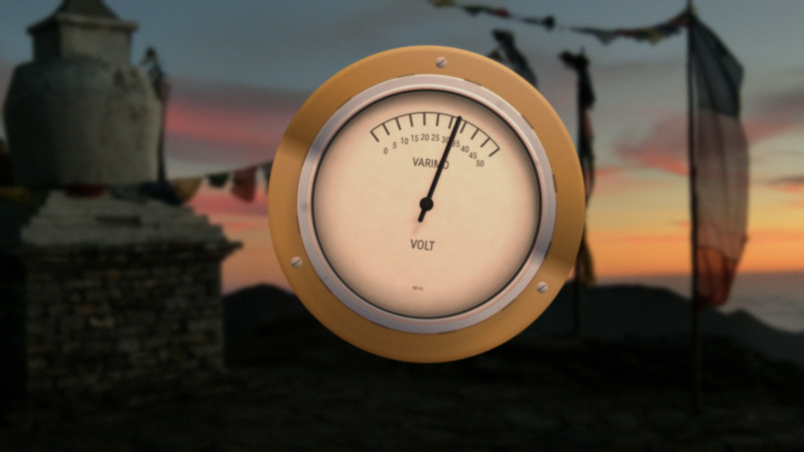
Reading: {"value": 32.5, "unit": "V"}
